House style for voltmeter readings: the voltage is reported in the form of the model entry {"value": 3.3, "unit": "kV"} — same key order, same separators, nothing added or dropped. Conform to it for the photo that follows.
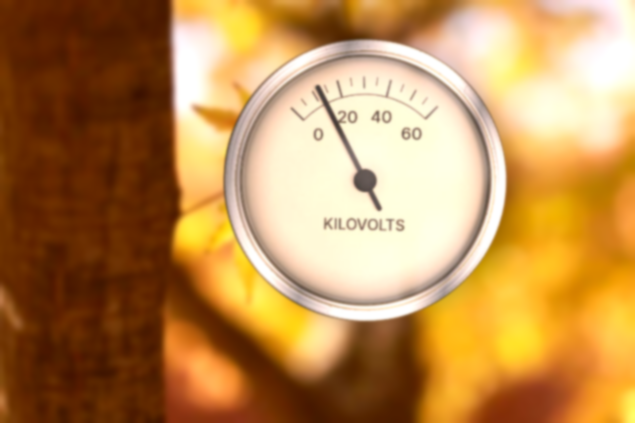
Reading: {"value": 12.5, "unit": "kV"}
